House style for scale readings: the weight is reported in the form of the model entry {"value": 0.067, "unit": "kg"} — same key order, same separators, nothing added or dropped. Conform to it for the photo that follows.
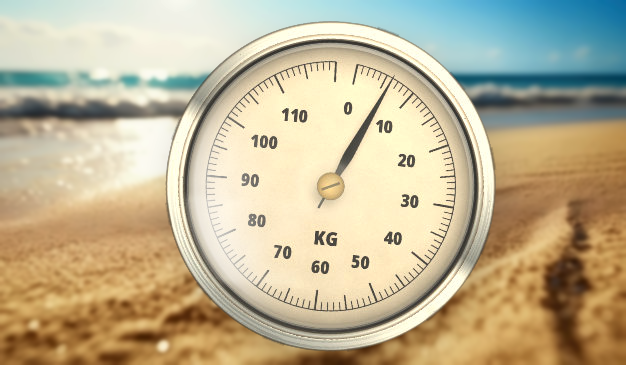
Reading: {"value": 6, "unit": "kg"}
